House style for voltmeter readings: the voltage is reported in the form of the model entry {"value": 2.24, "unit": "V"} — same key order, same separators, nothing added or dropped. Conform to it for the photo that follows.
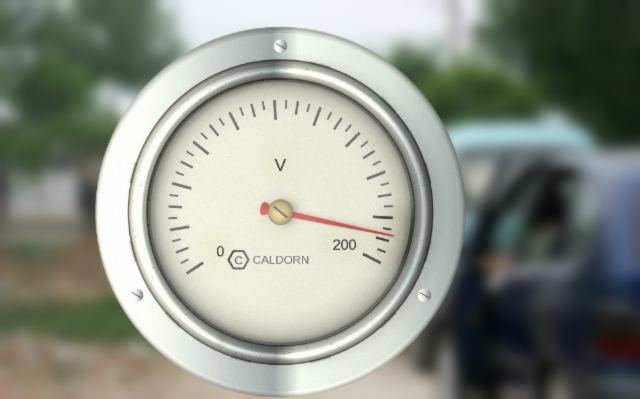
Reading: {"value": 187.5, "unit": "V"}
